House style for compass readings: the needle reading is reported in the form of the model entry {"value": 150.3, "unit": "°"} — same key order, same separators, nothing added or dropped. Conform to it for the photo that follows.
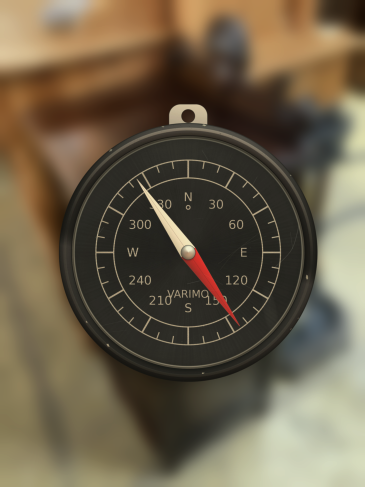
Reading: {"value": 145, "unit": "°"}
